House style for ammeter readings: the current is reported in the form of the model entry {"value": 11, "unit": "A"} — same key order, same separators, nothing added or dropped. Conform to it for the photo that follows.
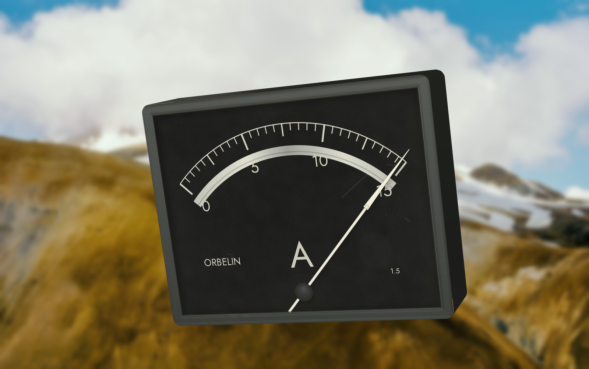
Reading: {"value": 14.75, "unit": "A"}
